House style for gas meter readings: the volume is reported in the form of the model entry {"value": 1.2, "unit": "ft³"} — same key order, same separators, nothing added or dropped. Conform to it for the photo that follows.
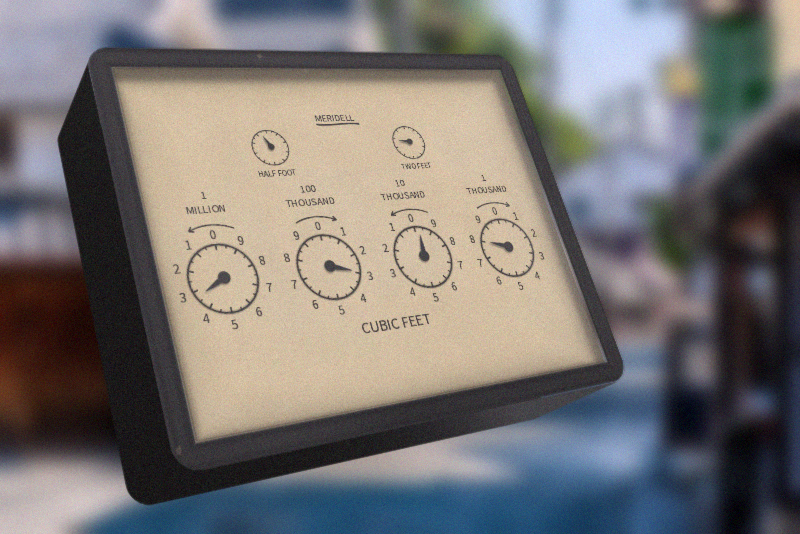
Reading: {"value": 329800, "unit": "ft³"}
